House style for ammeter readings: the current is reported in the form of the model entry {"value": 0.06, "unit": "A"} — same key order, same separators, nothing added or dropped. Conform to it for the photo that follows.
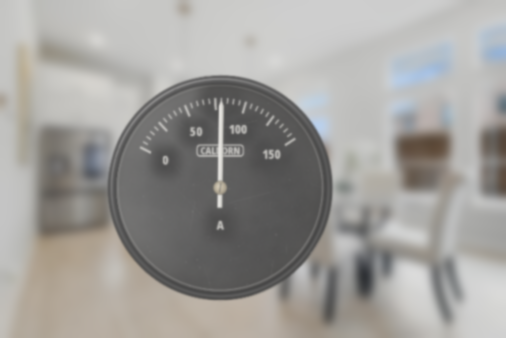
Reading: {"value": 80, "unit": "A"}
